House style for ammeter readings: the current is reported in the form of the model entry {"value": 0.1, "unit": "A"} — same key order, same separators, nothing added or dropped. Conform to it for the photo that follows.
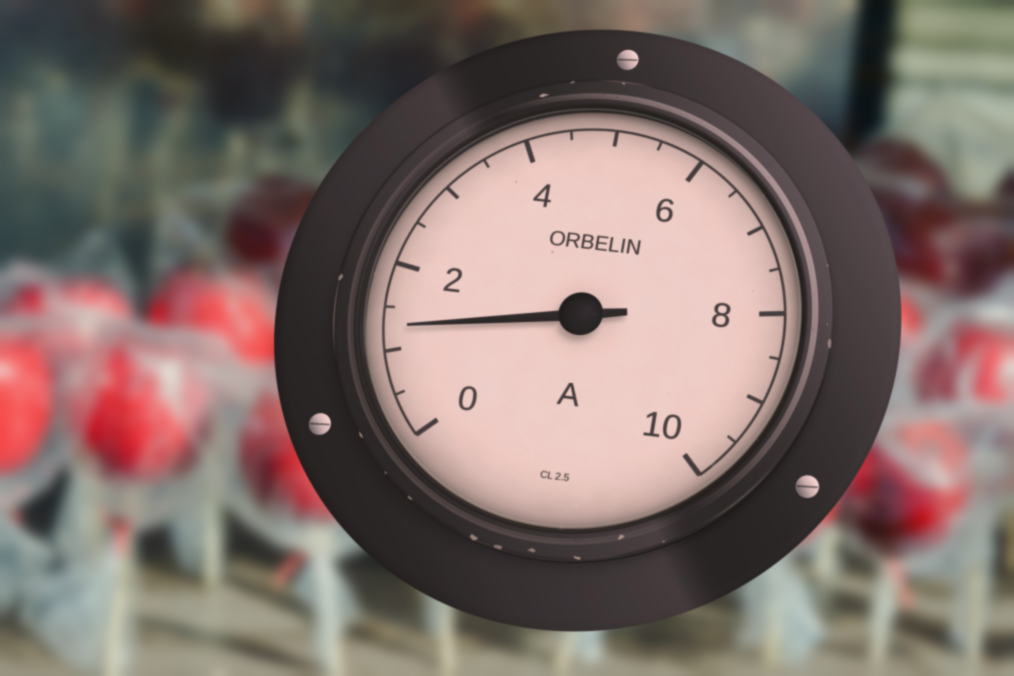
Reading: {"value": 1.25, "unit": "A"}
